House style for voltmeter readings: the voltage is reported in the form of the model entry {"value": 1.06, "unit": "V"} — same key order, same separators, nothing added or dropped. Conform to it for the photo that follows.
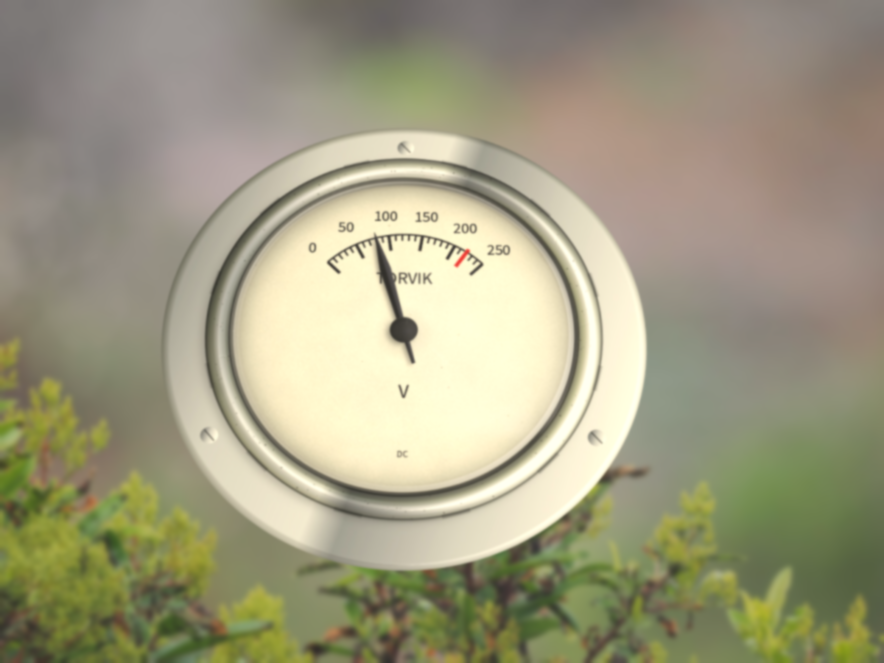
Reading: {"value": 80, "unit": "V"}
